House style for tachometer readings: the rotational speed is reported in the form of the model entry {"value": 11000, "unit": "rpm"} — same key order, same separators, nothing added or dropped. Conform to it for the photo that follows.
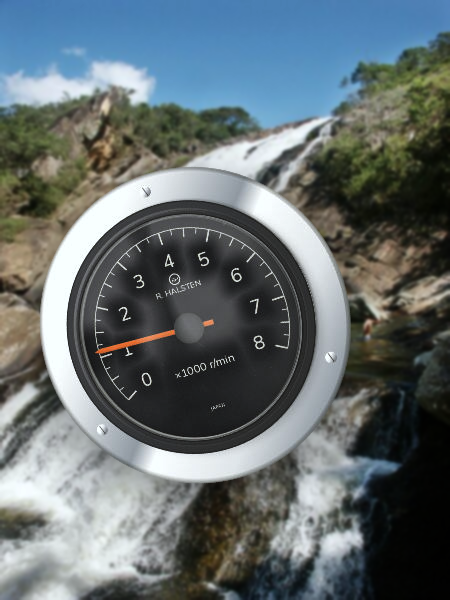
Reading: {"value": 1125, "unit": "rpm"}
